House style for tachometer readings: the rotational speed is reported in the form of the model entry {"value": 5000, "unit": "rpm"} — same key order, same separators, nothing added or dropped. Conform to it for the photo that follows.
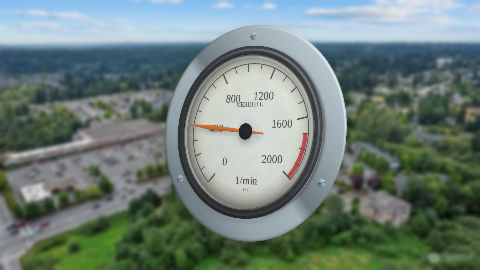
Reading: {"value": 400, "unit": "rpm"}
